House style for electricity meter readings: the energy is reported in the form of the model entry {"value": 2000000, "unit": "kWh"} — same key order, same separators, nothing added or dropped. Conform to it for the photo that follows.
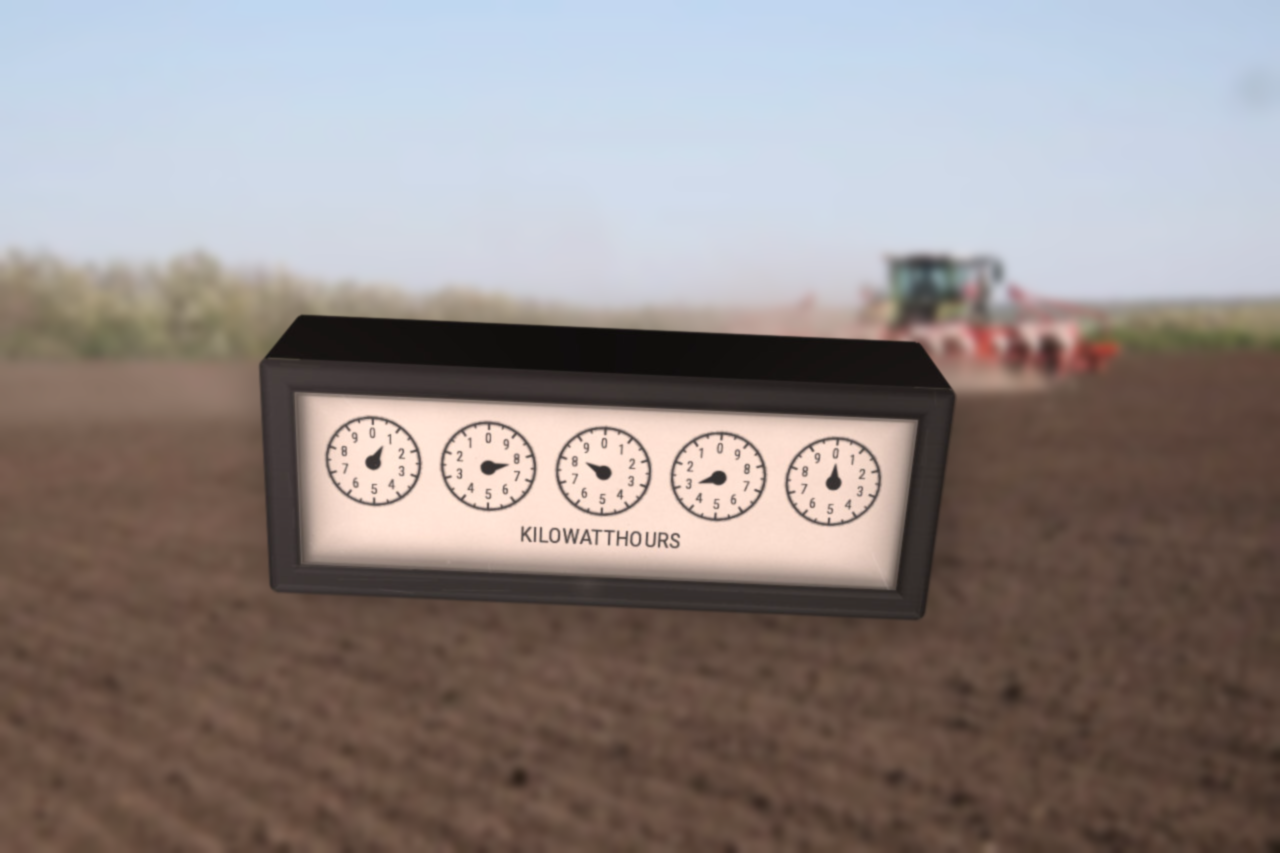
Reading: {"value": 7830, "unit": "kWh"}
